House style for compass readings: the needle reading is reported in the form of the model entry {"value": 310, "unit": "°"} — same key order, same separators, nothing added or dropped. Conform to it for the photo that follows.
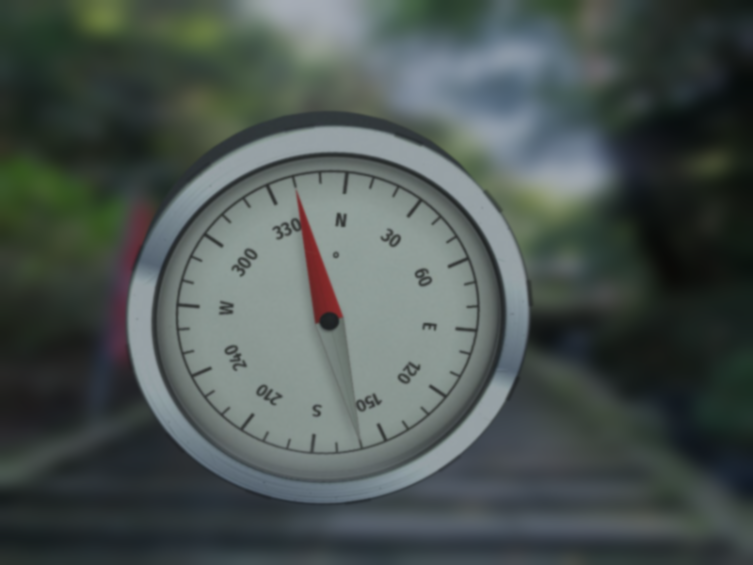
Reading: {"value": 340, "unit": "°"}
